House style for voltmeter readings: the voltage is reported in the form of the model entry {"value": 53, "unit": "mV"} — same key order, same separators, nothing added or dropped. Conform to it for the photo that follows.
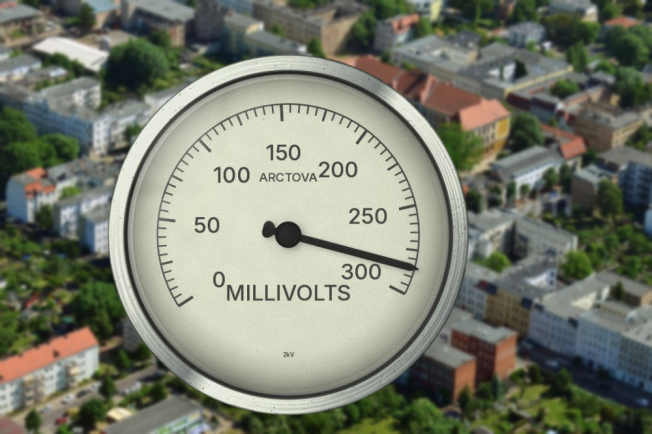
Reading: {"value": 285, "unit": "mV"}
